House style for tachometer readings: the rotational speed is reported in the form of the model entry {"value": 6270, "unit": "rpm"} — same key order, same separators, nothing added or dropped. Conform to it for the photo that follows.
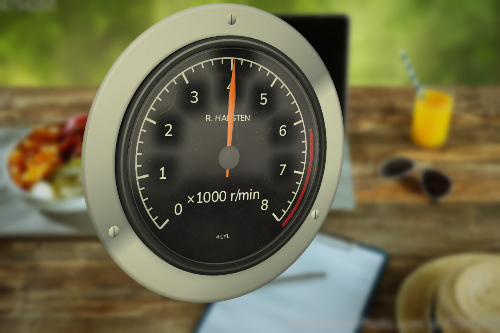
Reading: {"value": 4000, "unit": "rpm"}
